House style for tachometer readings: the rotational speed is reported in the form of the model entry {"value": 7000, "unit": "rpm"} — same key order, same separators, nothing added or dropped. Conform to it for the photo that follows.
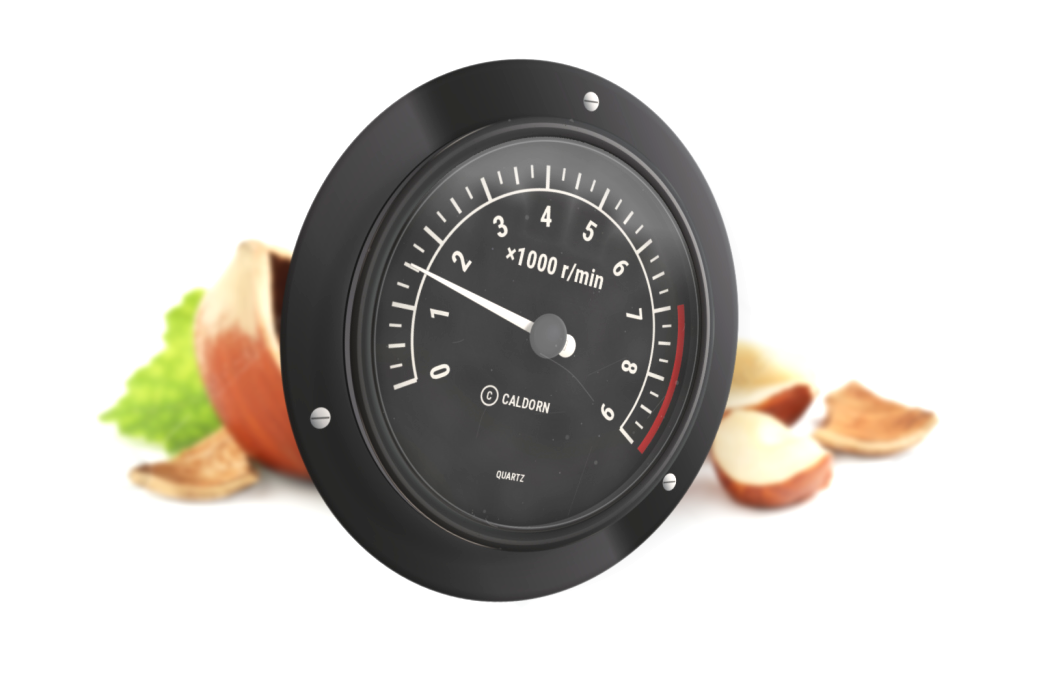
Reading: {"value": 1500, "unit": "rpm"}
